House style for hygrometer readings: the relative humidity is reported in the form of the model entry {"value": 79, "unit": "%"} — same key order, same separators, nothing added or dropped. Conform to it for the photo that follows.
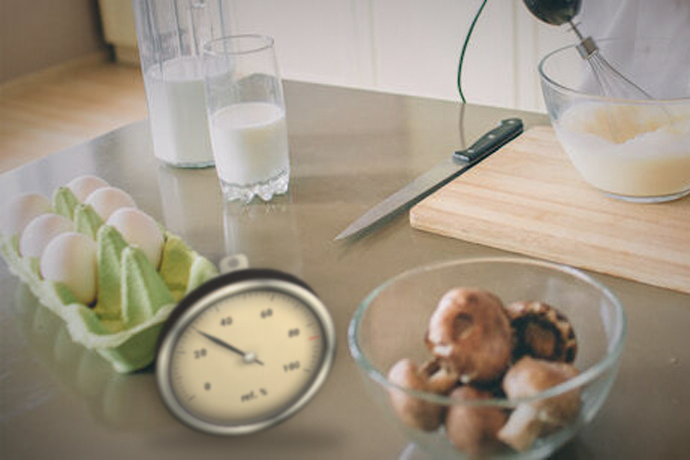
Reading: {"value": 30, "unit": "%"}
